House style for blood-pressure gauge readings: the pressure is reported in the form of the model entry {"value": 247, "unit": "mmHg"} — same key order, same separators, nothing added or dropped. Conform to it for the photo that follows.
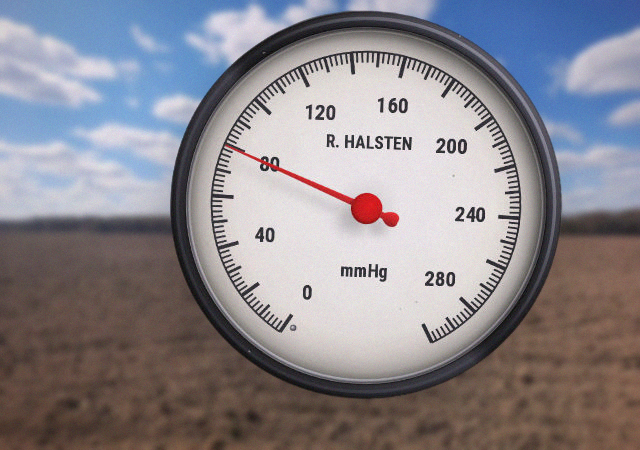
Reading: {"value": 80, "unit": "mmHg"}
